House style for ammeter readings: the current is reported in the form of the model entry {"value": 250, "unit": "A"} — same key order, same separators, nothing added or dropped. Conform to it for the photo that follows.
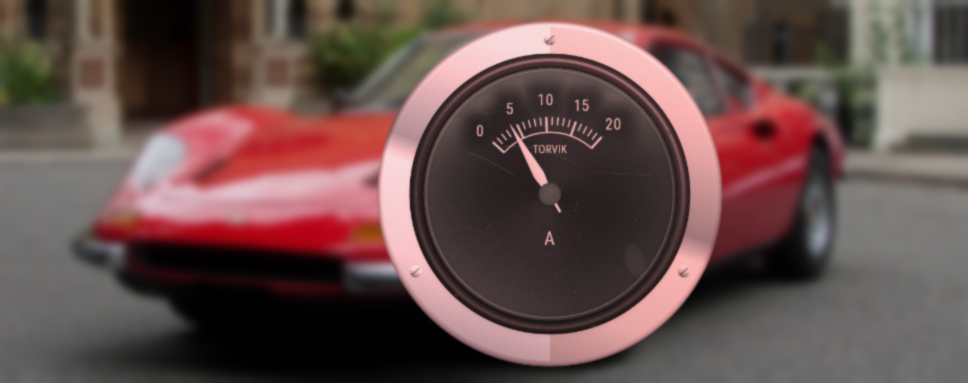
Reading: {"value": 4, "unit": "A"}
